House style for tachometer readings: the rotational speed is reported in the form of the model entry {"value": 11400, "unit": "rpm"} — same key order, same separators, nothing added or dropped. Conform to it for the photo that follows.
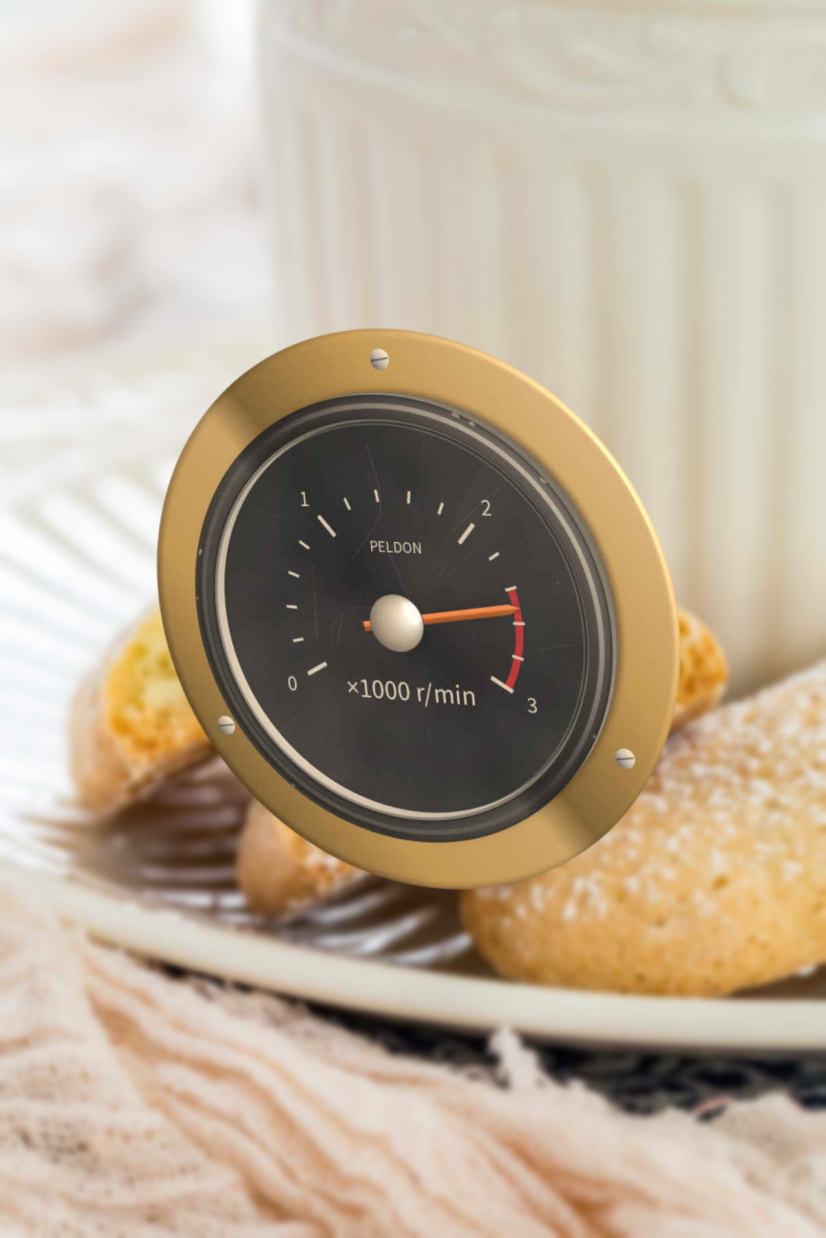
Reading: {"value": 2500, "unit": "rpm"}
